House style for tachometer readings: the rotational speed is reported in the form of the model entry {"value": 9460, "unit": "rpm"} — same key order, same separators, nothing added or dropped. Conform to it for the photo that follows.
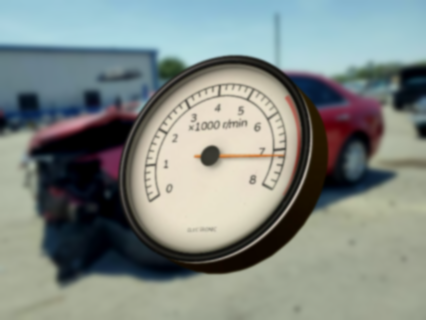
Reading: {"value": 7200, "unit": "rpm"}
